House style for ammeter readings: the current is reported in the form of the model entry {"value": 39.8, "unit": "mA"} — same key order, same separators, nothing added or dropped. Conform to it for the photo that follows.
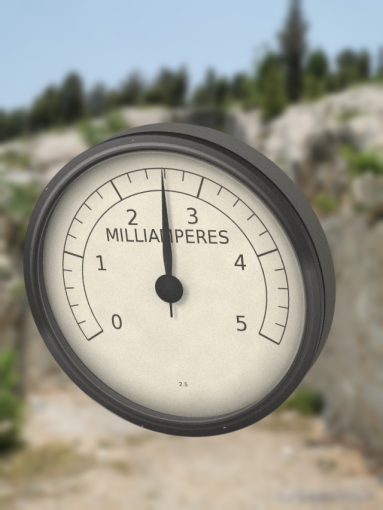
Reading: {"value": 2.6, "unit": "mA"}
